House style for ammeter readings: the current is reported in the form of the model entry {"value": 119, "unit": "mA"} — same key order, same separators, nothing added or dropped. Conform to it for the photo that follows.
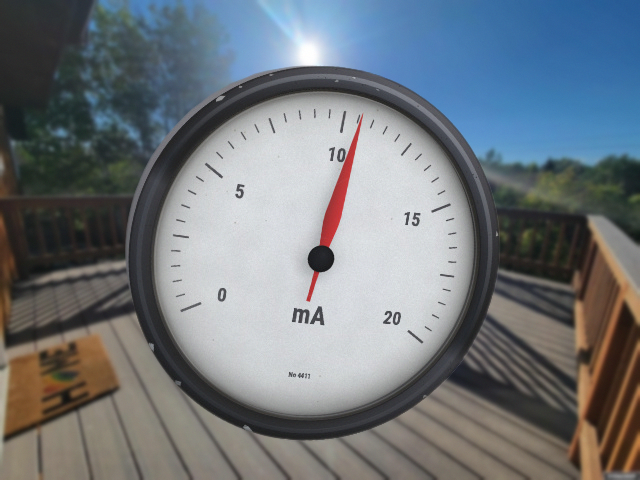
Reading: {"value": 10.5, "unit": "mA"}
